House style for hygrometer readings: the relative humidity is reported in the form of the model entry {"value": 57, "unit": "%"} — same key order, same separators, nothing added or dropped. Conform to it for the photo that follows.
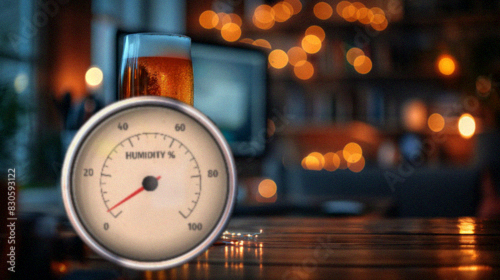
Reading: {"value": 4, "unit": "%"}
